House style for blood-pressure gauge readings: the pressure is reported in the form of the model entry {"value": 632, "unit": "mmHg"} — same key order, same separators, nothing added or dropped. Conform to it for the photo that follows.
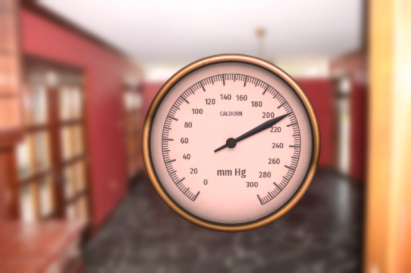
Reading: {"value": 210, "unit": "mmHg"}
